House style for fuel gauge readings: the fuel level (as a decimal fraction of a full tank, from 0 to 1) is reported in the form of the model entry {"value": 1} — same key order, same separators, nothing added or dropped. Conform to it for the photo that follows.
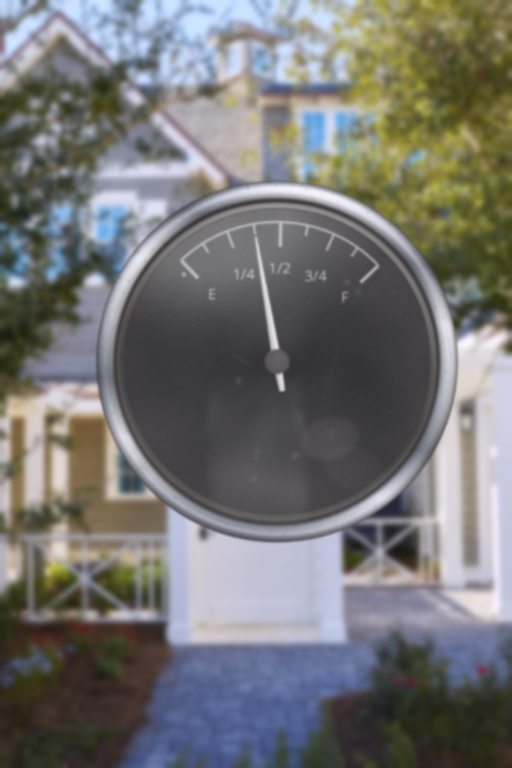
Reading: {"value": 0.375}
